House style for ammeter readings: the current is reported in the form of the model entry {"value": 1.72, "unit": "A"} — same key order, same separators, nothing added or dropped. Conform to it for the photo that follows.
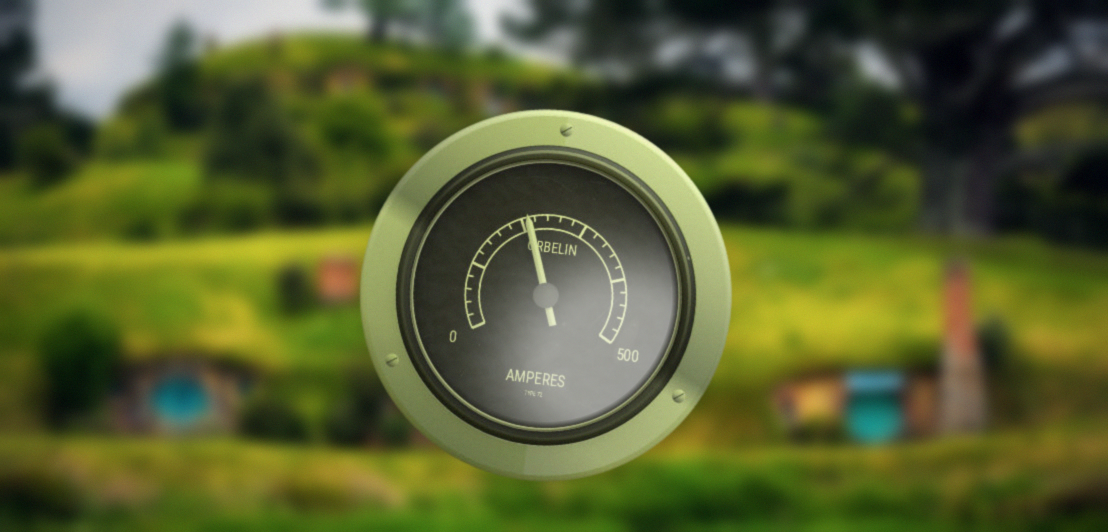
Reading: {"value": 210, "unit": "A"}
